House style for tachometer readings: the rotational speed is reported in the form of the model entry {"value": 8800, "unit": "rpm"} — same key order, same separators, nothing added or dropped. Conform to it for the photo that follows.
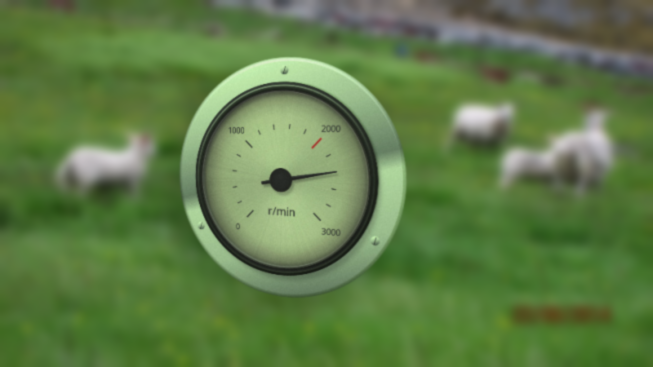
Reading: {"value": 2400, "unit": "rpm"}
